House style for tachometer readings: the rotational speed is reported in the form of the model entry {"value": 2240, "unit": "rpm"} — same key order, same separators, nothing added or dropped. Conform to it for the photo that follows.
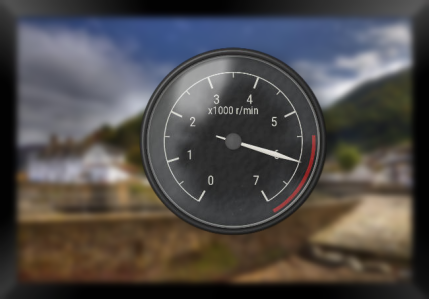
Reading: {"value": 6000, "unit": "rpm"}
